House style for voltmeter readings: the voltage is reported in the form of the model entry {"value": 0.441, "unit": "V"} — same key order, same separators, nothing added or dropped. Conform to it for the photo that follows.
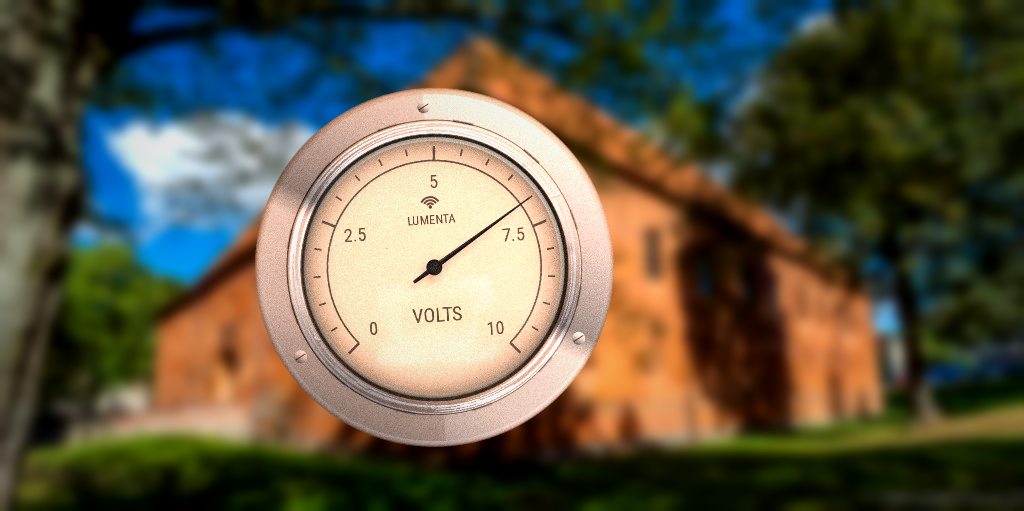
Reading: {"value": 7, "unit": "V"}
